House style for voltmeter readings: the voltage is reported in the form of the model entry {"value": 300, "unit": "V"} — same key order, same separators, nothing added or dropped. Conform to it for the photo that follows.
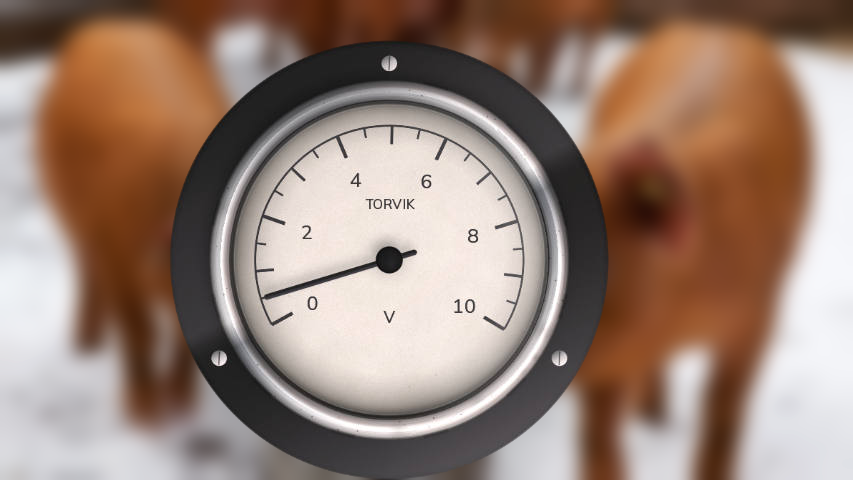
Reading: {"value": 0.5, "unit": "V"}
